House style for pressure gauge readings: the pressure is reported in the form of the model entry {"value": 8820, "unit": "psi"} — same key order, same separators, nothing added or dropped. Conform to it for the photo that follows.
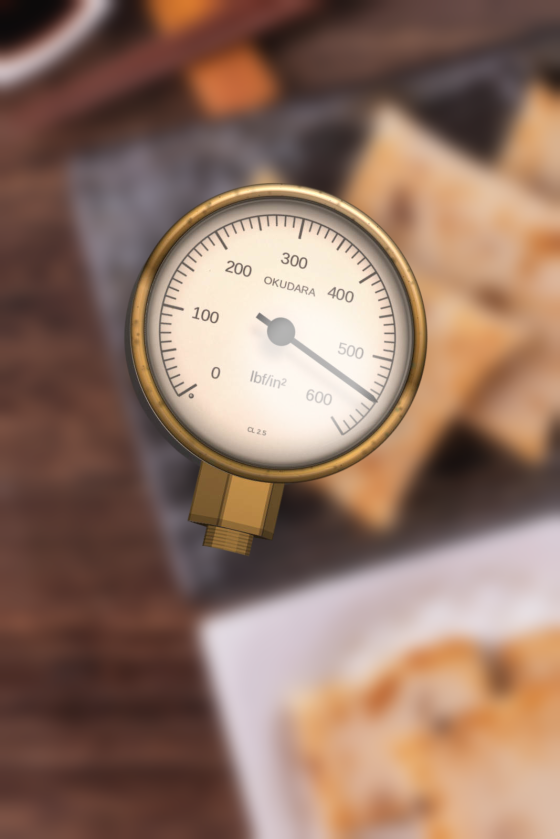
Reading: {"value": 550, "unit": "psi"}
